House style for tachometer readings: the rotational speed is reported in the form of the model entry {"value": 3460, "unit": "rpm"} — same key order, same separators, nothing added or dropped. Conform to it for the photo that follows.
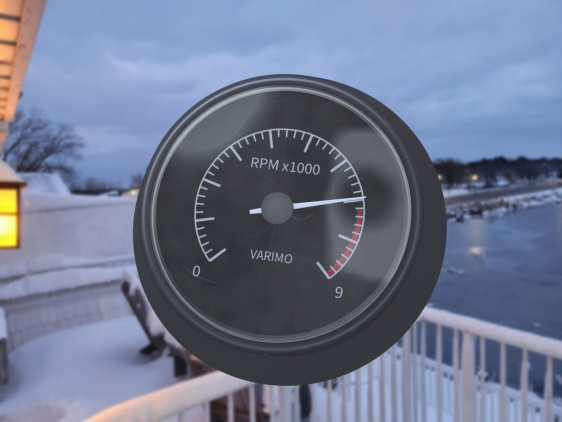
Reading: {"value": 7000, "unit": "rpm"}
